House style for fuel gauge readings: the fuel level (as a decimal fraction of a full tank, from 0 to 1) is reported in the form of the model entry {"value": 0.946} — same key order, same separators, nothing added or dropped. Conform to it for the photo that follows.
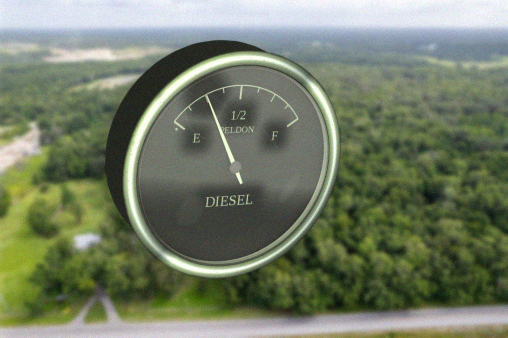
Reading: {"value": 0.25}
